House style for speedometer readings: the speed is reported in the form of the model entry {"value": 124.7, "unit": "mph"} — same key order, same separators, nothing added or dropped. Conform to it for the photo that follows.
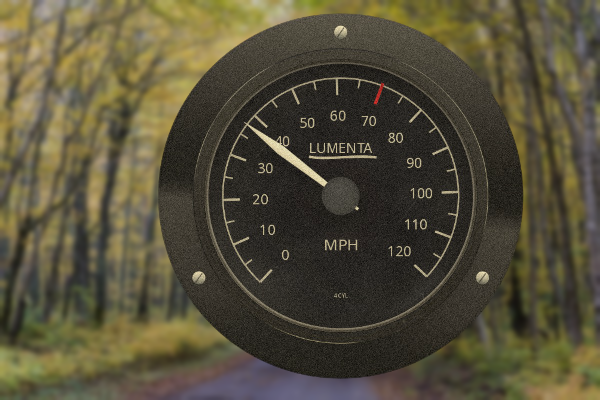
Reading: {"value": 37.5, "unit": "mph"}
